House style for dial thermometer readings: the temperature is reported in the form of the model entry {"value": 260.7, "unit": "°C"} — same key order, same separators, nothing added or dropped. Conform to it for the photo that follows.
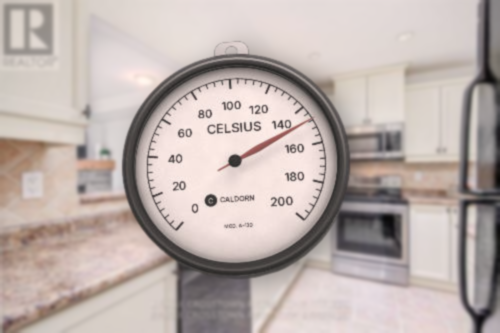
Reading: {"value": 148, "unit": "°C"}
